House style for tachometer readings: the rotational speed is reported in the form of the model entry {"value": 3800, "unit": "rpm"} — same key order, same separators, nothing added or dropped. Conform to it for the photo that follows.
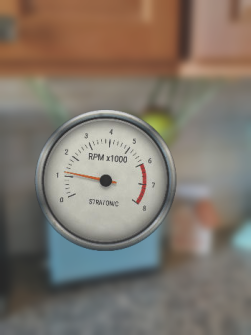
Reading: {"value": 1200, "unit": "rpm"}
